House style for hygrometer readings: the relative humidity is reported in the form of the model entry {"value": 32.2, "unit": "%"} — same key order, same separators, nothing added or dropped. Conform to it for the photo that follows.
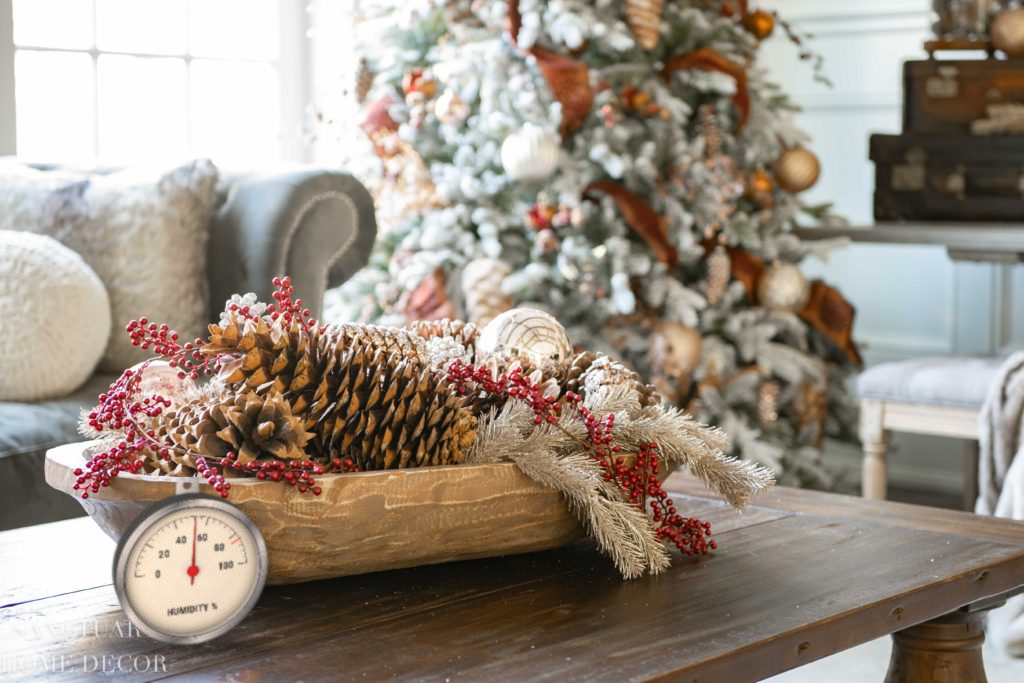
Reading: {"value": 52, "unit": "%"}
